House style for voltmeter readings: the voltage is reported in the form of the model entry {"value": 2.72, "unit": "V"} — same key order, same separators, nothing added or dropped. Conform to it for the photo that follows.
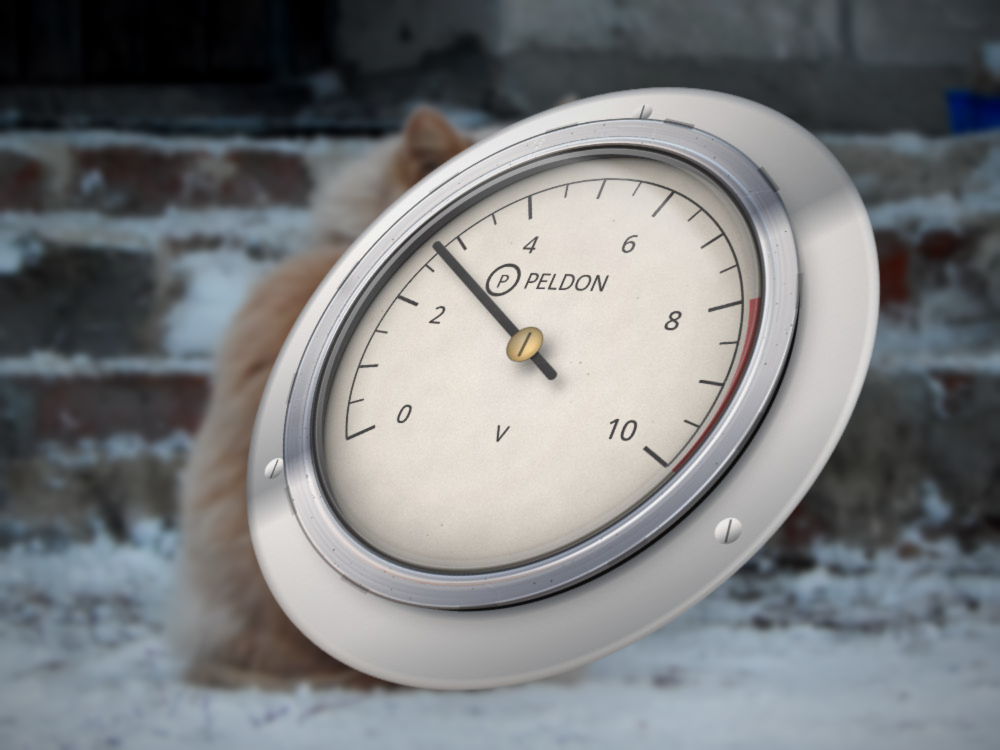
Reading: {"value": 2.75, "unit": "V"}
